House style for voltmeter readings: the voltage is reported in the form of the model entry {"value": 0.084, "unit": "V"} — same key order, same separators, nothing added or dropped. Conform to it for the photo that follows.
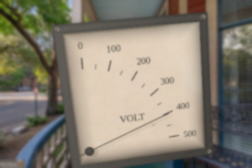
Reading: {"value": 400, "unit": "V"}
